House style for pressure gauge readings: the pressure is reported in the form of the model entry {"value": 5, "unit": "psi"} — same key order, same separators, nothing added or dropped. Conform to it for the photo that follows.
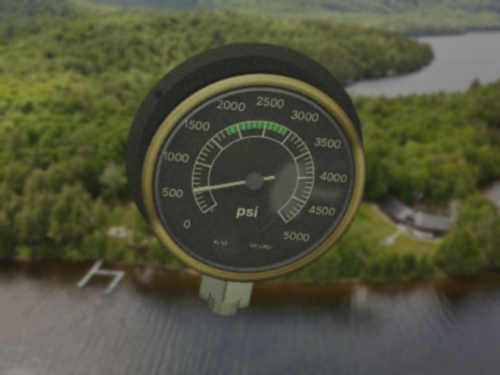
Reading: {"value": 500, "unit": "psi"}
